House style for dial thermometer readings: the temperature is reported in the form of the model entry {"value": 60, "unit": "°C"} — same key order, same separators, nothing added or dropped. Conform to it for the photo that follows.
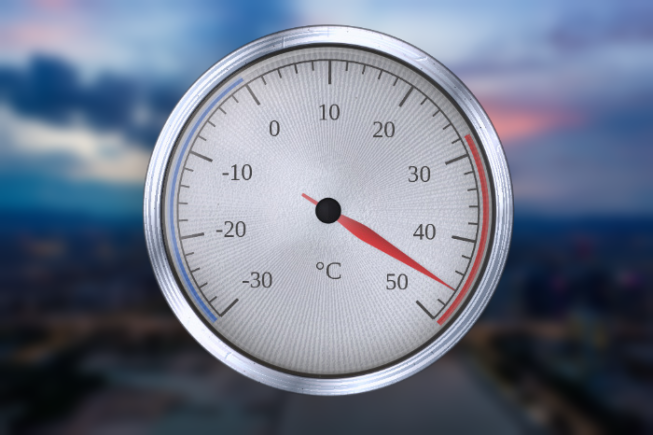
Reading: {"value": 46, "unit": "°C"}
